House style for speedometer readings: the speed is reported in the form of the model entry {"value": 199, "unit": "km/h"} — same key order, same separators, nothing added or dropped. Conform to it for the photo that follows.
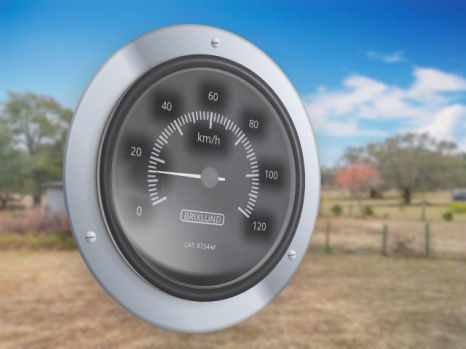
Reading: {"value": 14, "unit": "km/h"}
